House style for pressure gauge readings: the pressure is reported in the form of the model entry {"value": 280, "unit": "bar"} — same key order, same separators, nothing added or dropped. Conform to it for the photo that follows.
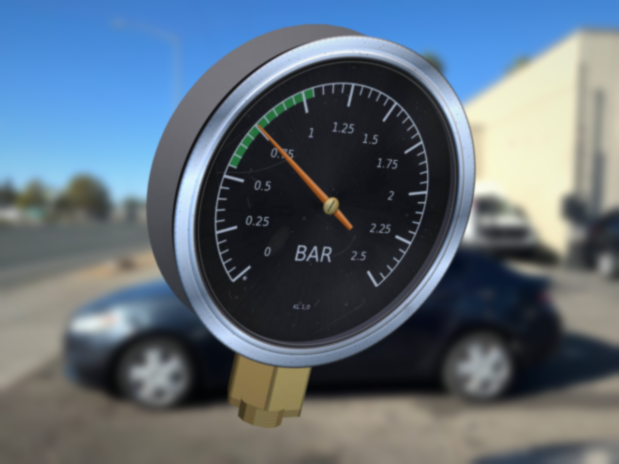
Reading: {"value": 0.75, "unit": "bar"}
